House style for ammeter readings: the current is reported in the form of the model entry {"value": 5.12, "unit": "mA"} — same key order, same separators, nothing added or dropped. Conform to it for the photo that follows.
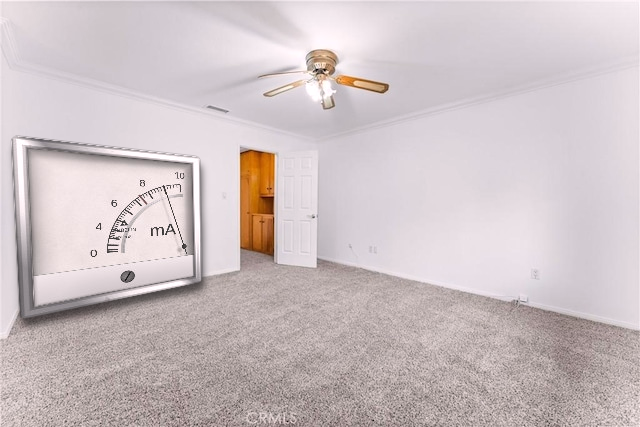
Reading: {"value": 9, "unit": "mA"}
